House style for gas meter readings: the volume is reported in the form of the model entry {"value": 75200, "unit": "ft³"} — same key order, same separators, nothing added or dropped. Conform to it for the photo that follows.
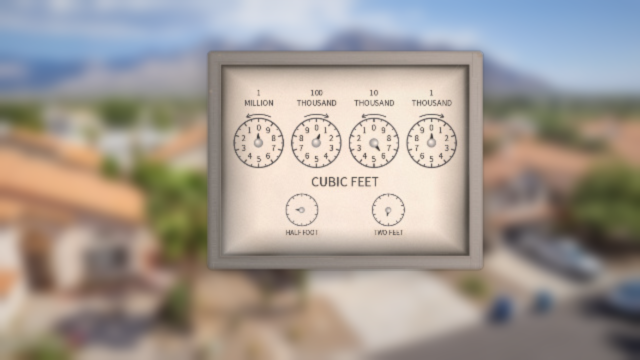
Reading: {"value": 6000, "unit": "ft³"}
